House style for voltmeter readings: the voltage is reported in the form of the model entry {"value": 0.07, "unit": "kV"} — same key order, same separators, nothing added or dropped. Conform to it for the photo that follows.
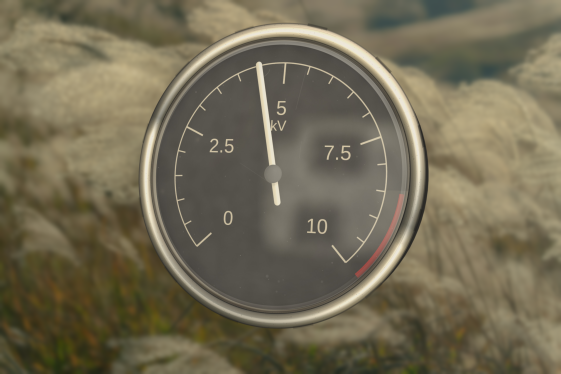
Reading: {"value": 4.5, "unit": "kV"}
